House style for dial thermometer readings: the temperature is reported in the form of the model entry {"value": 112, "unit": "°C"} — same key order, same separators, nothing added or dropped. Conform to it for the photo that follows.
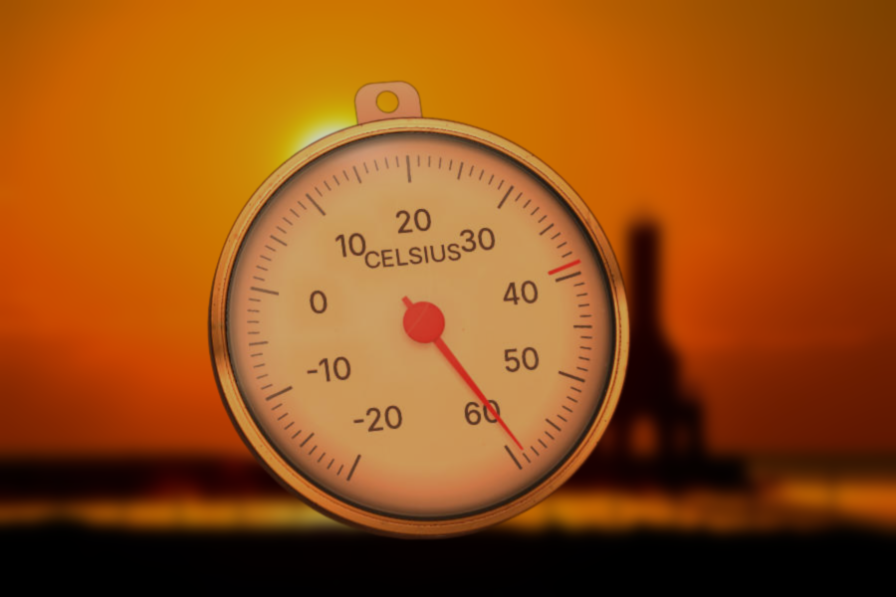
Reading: {"value": 59, "unit": "°C"}
